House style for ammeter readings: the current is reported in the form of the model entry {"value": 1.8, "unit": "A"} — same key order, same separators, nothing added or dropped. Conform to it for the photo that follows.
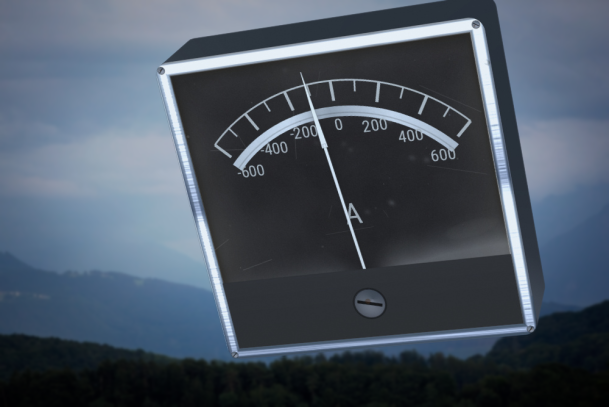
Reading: {"value": -100, "unit": "A"}
